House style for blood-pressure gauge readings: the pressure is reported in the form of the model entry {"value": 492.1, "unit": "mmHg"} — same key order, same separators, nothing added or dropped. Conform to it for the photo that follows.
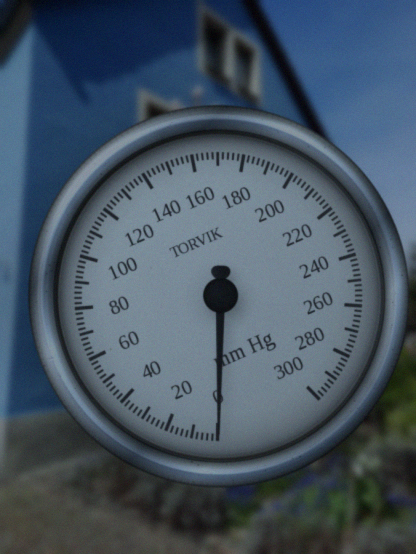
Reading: {"value": 0, "unit": "mmHg"}
